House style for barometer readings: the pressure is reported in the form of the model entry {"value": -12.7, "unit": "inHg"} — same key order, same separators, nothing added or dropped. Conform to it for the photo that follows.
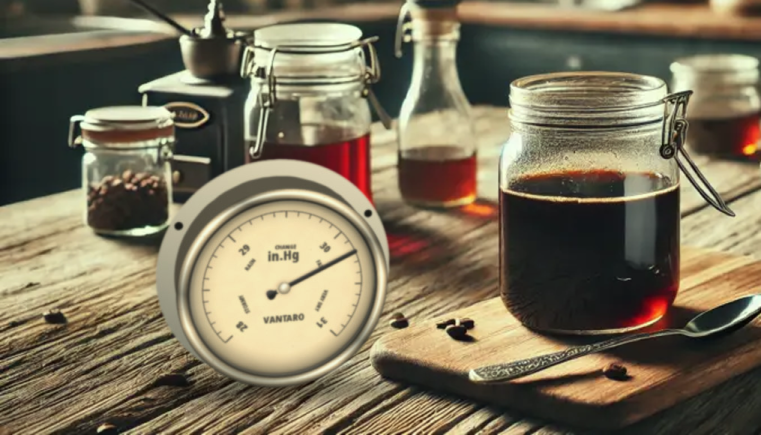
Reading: {"value": 30.2, "unit": "inHg"}
